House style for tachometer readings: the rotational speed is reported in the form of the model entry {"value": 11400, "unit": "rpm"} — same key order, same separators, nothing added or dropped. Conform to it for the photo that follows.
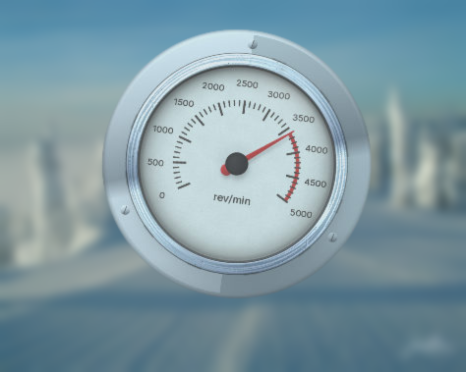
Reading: {"value": 3600, "unit": "rpm"}
